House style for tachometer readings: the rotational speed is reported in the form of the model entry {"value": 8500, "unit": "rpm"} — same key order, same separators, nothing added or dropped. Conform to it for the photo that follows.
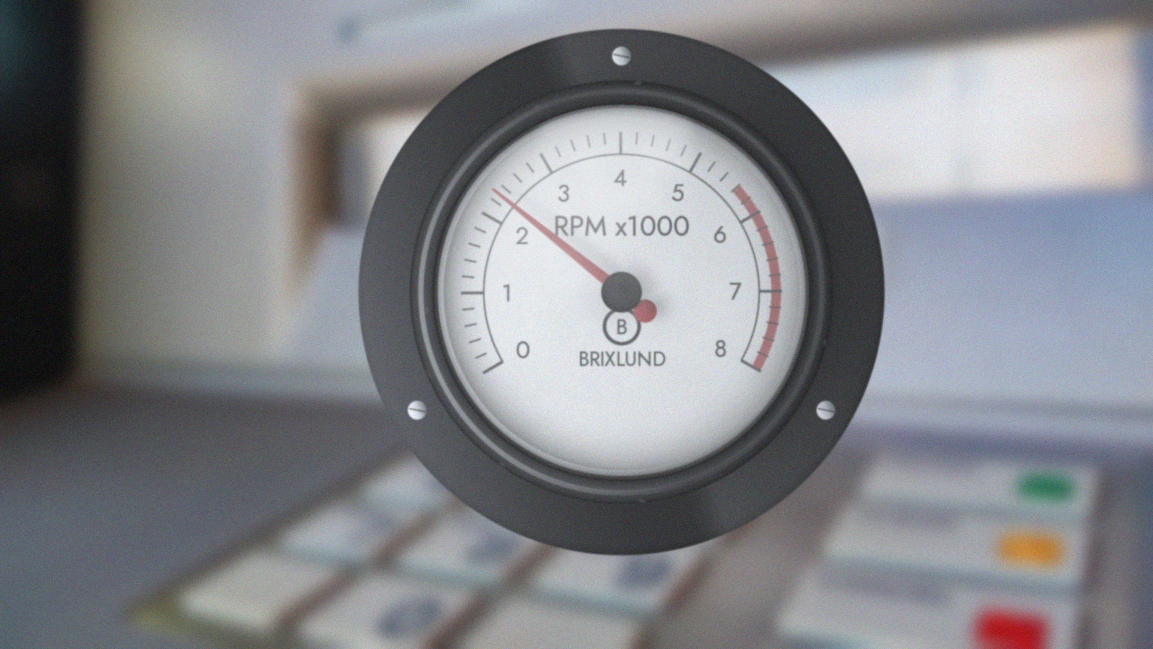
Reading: {"value": 2300, "unit": "rpm"}
